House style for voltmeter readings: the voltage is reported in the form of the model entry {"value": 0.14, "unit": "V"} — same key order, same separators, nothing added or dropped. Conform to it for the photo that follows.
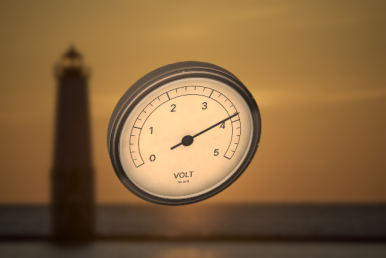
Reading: {"value": 3.8, "unit": "V"}
